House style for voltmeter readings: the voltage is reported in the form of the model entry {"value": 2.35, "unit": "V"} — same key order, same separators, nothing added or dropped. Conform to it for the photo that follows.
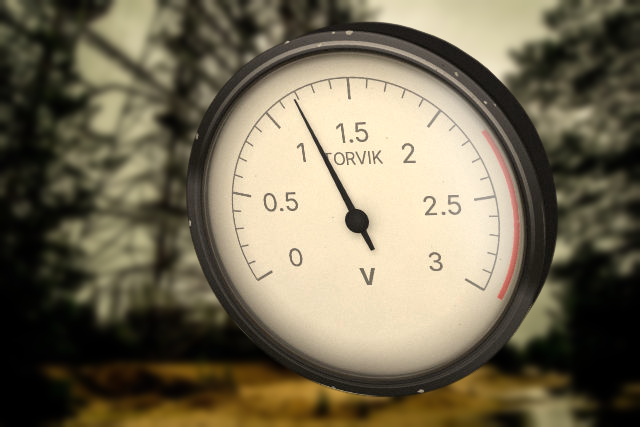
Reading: {"value": 1.2, "unit": "V"}
